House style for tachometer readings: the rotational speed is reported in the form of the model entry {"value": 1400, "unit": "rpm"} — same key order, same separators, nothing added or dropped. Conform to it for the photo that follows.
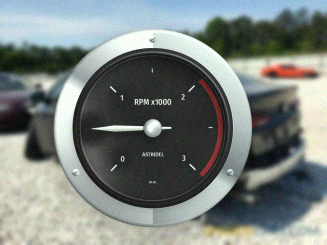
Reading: {"value": 500, "unit": "rpm"}
